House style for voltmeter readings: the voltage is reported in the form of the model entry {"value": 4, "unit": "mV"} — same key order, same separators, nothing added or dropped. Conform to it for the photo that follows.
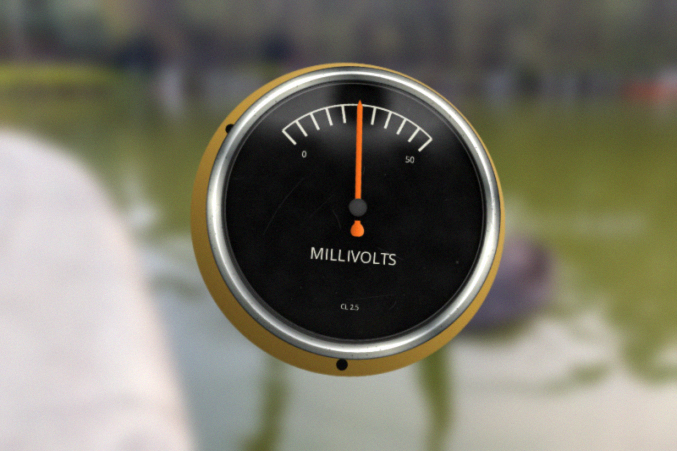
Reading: {"value": 25, "unit": "mV"}
